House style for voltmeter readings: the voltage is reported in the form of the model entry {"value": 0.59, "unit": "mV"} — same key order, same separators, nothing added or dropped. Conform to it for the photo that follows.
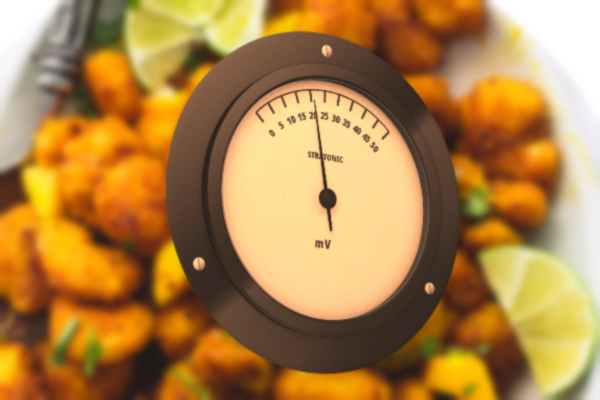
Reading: {"value": 20, "unit": "mV"}
